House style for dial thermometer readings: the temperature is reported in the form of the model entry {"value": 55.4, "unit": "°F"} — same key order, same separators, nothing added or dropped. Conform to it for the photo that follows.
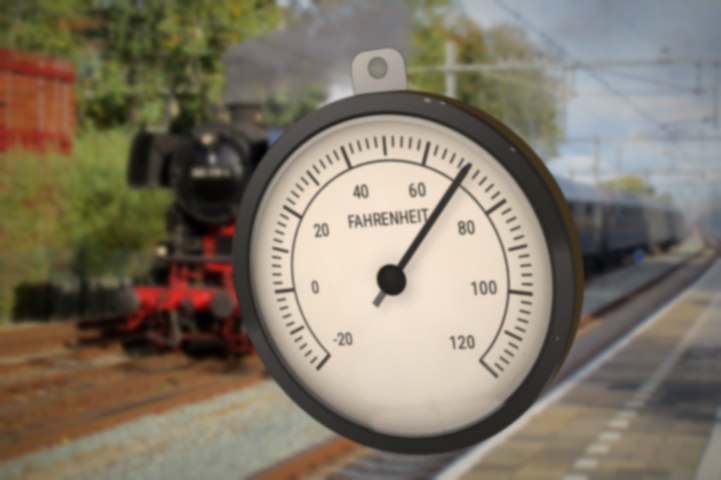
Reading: {"value": 70, "unit": "°F"}
